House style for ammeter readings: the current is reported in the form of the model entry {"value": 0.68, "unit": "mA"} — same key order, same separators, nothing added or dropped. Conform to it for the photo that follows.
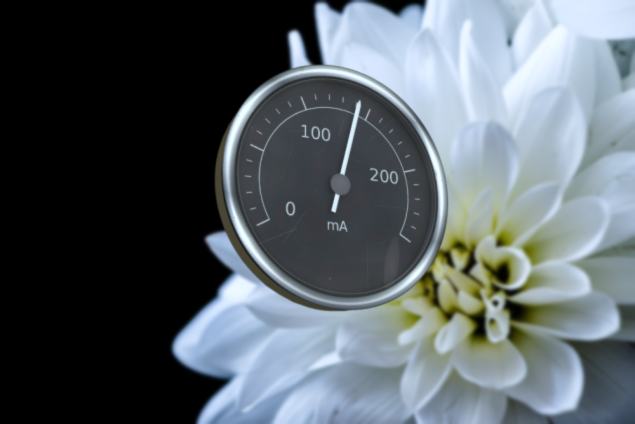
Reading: {"value": 140, "unit": "mA"}
